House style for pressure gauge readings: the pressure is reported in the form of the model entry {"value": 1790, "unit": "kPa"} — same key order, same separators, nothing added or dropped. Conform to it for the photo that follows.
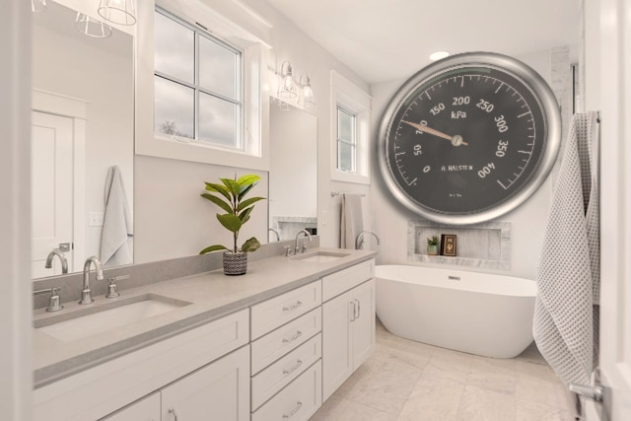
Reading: {"value": 100, "unit": "kPa"}
